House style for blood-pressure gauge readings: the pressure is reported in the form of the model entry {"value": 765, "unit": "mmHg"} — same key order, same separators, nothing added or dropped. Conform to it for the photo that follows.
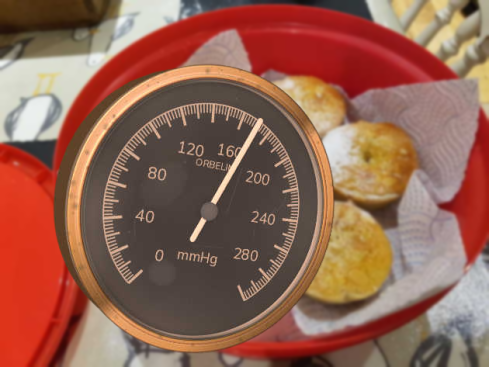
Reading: {"value": 170, "unit": "mmHg"}
